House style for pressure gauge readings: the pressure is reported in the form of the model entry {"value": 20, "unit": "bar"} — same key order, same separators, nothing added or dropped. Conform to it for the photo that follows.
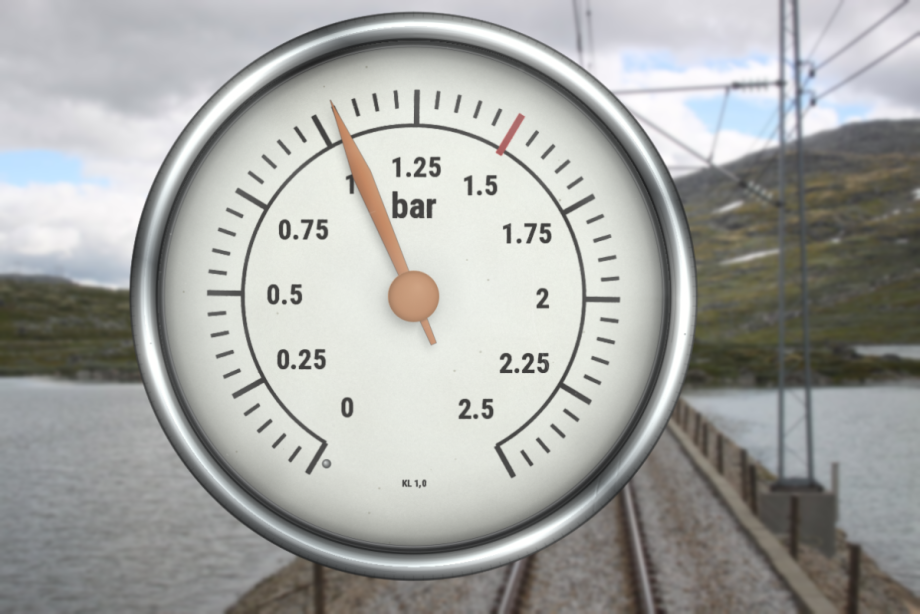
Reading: {"value": 1.05, "unit": "bar"}
